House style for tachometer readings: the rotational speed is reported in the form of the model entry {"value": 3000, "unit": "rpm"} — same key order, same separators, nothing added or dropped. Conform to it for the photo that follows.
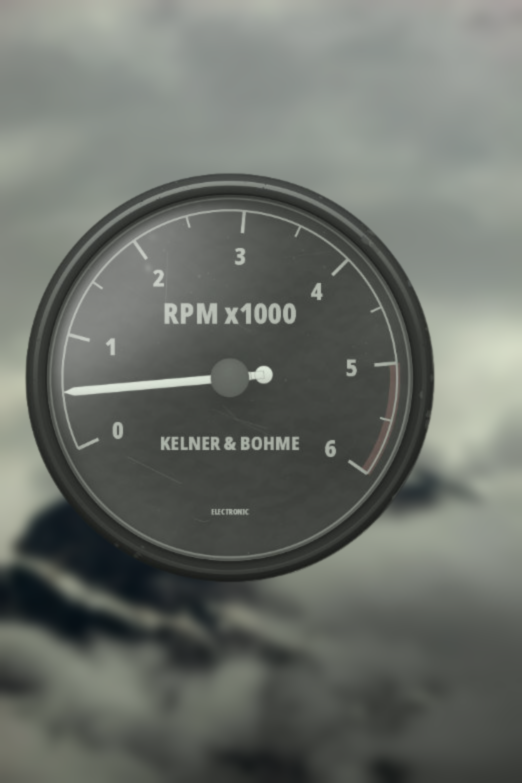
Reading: {"value": 500, "unit": "rpm"}
